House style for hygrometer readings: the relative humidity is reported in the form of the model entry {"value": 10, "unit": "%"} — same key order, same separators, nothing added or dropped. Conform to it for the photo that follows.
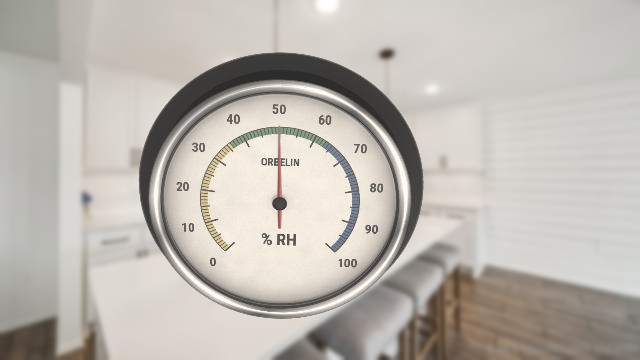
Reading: {"value": 50, "unit": "%"}
